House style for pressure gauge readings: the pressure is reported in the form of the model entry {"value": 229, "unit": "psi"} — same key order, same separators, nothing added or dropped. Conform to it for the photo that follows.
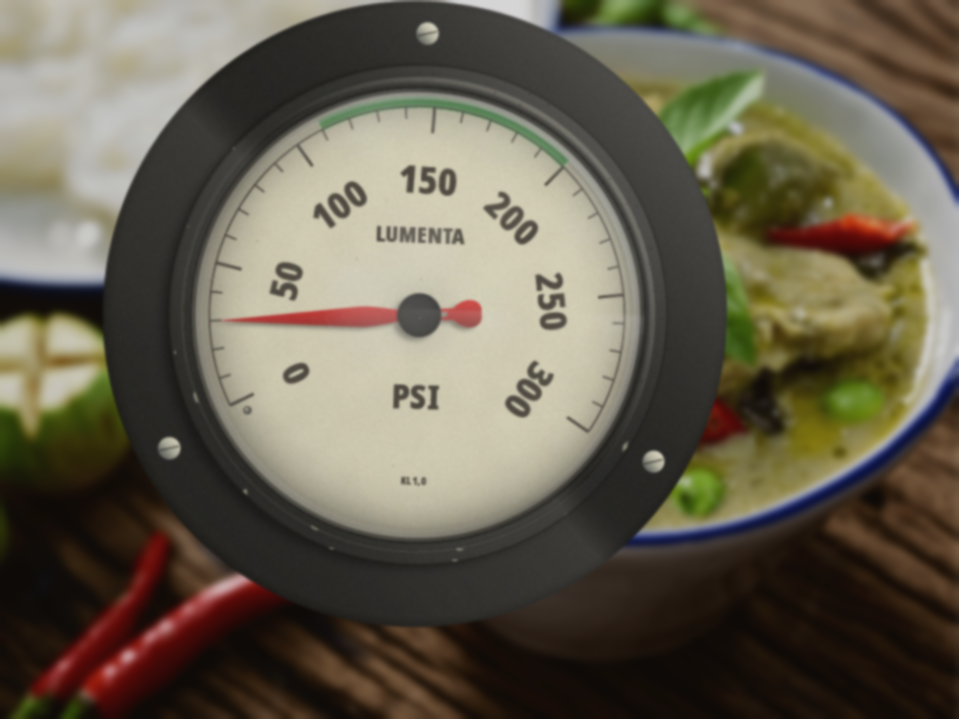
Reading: {"value": 30, "unit": "psi"}
